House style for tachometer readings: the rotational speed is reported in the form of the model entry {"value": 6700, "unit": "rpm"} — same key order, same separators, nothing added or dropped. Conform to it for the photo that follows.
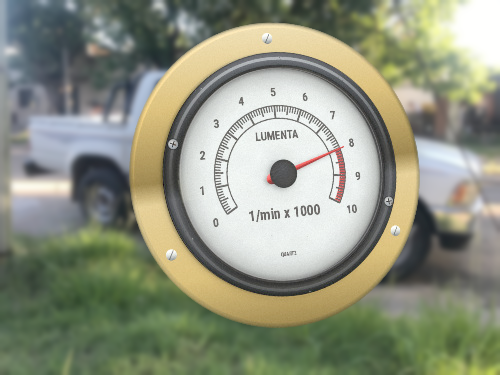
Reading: {"value": 8000, "unit": "rpm"}
